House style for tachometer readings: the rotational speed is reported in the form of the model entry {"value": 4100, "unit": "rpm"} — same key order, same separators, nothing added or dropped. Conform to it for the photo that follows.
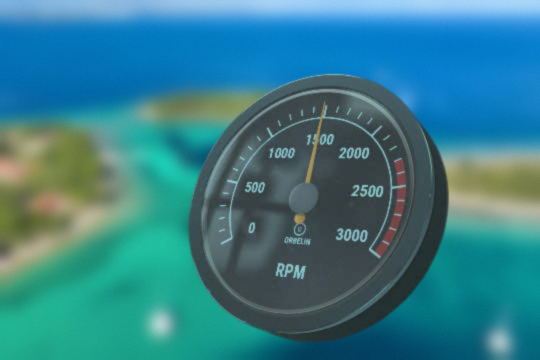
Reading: {"value": 1500, "unit": "rpm"}
